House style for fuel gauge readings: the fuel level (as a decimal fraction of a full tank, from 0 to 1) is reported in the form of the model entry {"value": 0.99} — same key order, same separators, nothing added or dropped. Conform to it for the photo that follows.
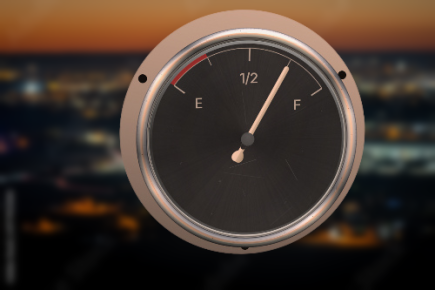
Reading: {"value": 0.75}
